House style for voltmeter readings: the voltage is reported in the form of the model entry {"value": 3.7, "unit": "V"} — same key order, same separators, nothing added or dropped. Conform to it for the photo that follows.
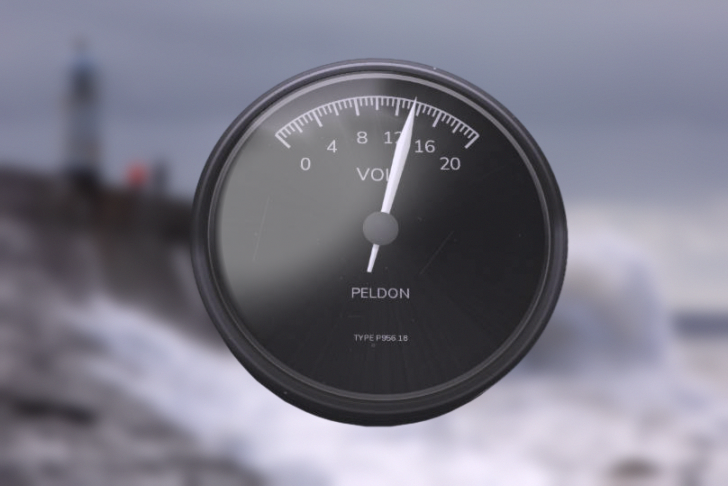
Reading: {"value": 13.5, "unit": "V"}
